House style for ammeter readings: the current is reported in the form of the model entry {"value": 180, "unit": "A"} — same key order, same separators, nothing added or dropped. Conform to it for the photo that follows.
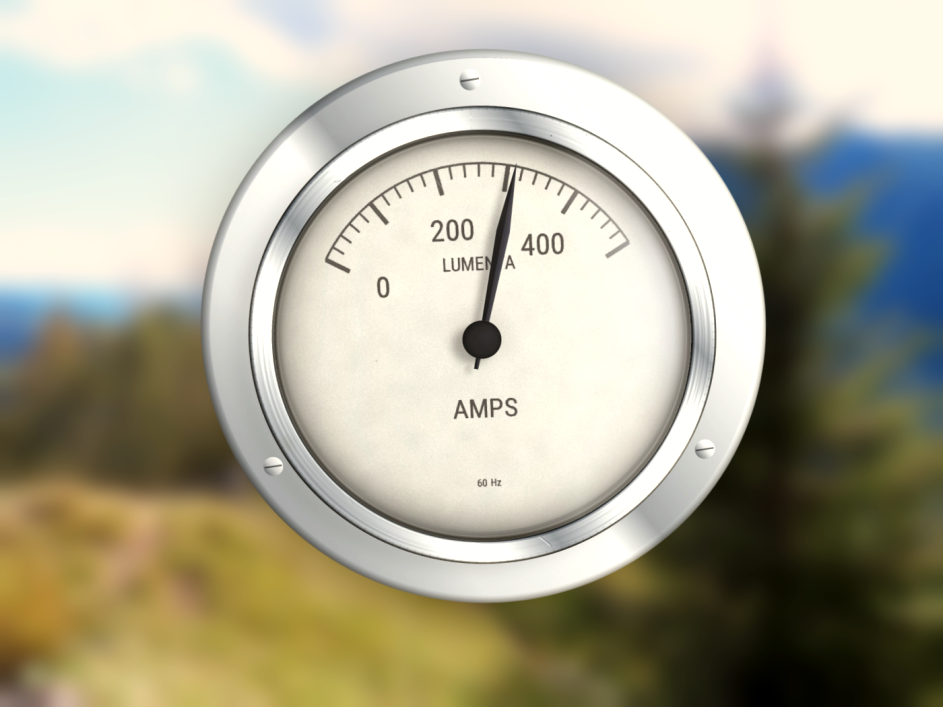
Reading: {"value": 310, "unit": "A"}
